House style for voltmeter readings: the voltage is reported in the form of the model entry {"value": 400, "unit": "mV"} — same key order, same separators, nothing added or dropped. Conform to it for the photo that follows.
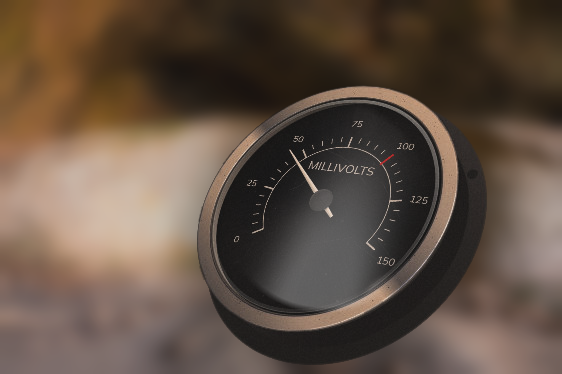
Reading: {"value": 45, "unit": "mV"}
